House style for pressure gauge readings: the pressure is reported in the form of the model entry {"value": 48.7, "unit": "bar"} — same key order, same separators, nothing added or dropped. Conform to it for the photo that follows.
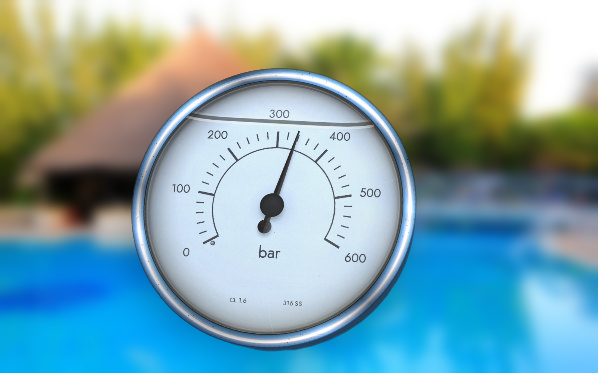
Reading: {"value": 340, "unit": "bar"}
